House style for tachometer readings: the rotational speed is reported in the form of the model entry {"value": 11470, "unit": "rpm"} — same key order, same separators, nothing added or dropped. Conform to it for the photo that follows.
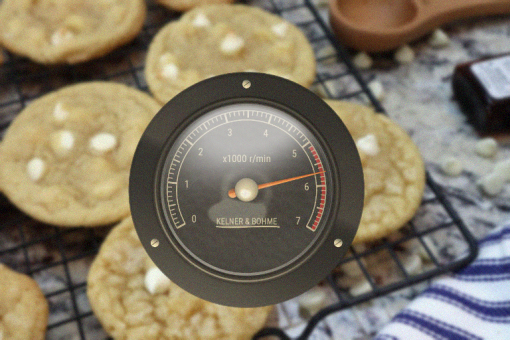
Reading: {"value": 5700, "unit": "rpm"}
